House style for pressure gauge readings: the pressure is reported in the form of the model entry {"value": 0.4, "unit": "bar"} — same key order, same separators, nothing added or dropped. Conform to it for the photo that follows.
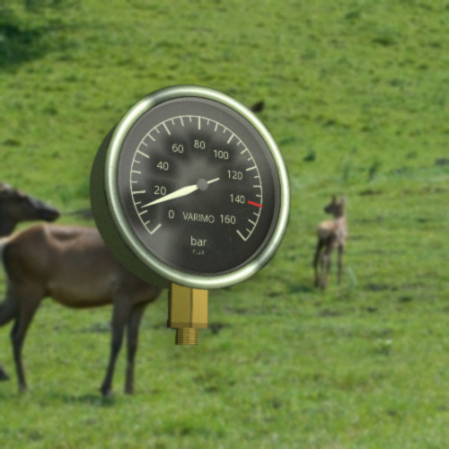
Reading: {"value": 12.5, "unit": "bar"}
